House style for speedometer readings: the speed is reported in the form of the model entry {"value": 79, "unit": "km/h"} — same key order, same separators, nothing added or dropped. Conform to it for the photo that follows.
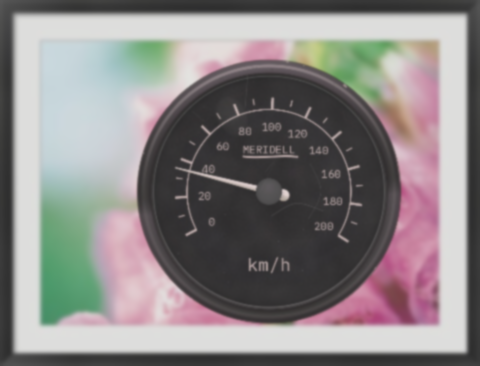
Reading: {"value": 35, "unit": "km/h"}
